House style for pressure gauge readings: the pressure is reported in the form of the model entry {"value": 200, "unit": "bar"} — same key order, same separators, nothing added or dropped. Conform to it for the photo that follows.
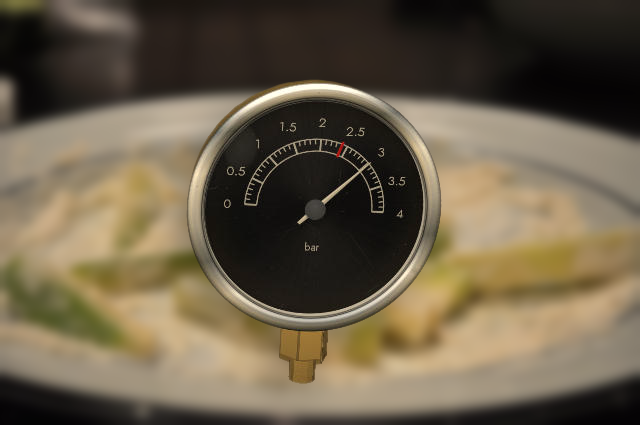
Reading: {"value": 3, "unit": "bar"}
